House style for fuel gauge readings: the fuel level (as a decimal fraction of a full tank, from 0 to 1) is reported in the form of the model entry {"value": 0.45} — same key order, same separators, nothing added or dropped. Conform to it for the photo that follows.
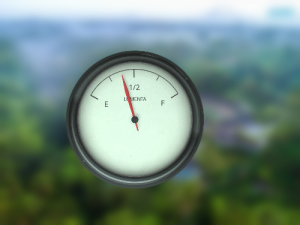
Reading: {"value": 0.375}
